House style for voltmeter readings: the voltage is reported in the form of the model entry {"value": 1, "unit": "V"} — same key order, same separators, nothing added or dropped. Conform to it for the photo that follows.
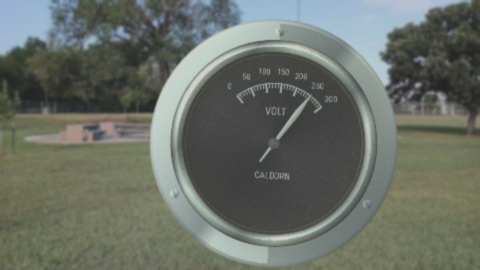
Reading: {"value": 250, "unit": "V"}
